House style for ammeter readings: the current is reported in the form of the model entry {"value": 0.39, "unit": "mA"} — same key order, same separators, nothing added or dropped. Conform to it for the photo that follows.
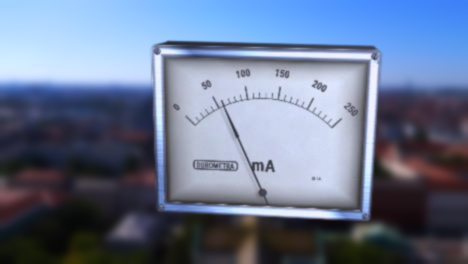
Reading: {"value": 60, "unit": "mA"}
